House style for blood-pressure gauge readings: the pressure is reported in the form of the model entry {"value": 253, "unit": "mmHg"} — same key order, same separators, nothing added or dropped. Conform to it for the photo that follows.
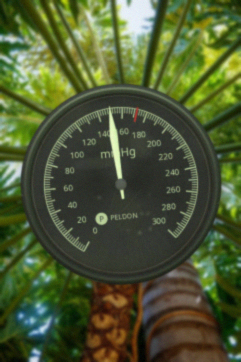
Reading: {"value": 150, "unit": "mmHg"}
